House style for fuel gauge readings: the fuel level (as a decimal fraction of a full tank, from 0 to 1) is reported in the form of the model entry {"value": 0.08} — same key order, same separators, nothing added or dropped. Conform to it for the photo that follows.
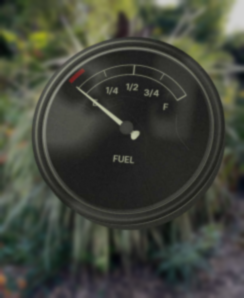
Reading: {"value": 0}
